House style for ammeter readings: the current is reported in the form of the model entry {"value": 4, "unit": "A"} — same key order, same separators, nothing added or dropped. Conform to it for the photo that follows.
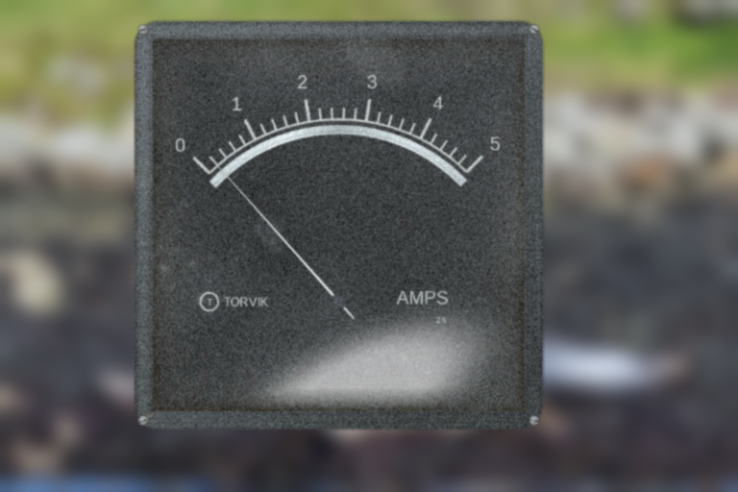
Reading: {"value": 0.2, "unit": "A"}
